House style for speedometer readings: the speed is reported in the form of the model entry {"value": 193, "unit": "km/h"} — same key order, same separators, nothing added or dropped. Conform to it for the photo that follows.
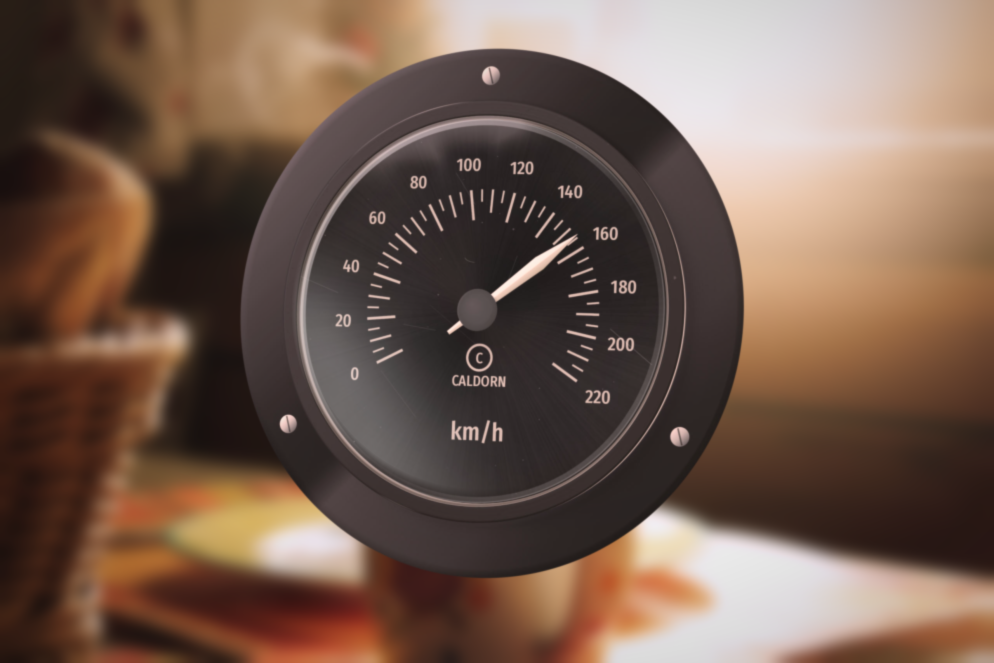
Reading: {"value": 155, "unit": "km/h"}
